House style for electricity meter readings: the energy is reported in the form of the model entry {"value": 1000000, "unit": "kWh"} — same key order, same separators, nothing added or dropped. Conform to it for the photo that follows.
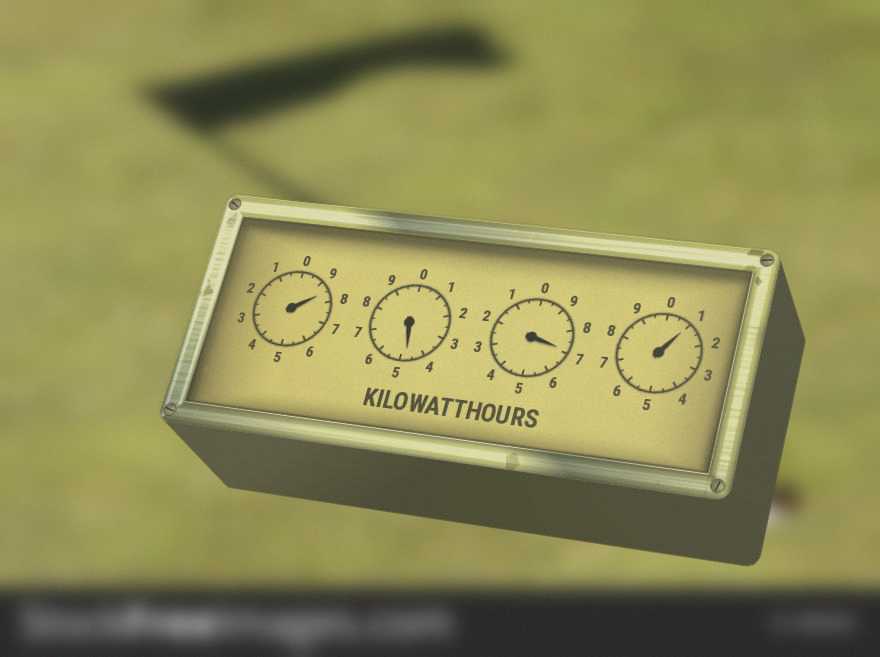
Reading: {"value": 8471, "unit": "kWh"}
